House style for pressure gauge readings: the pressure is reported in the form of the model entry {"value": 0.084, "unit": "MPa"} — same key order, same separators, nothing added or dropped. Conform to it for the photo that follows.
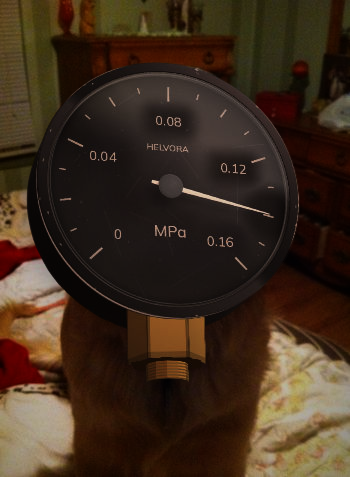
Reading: {"value": 0.14, "unit": "MPa"}
